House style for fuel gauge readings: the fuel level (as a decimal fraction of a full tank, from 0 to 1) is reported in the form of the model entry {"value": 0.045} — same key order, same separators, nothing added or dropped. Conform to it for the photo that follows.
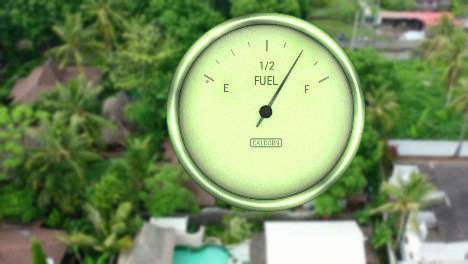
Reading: {"value": 0.75}
